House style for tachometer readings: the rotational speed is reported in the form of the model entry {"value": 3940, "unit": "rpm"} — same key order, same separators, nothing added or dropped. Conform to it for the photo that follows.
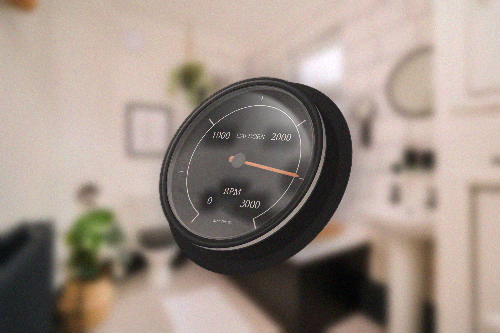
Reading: {"value": 2500, "unit": "rpm"}
